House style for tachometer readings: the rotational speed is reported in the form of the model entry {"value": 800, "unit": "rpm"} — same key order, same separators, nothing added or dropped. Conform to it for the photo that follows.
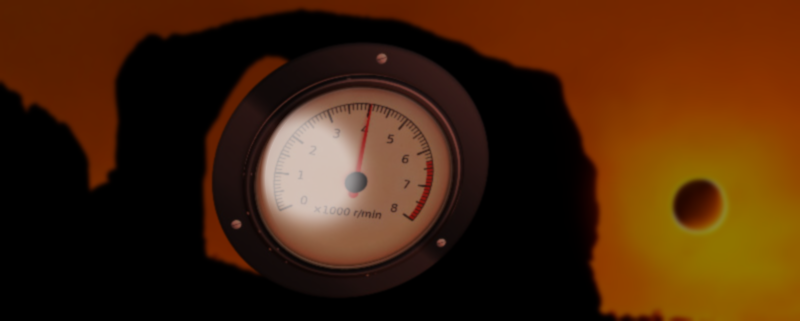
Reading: {"value": 4000, "unit": "rpm"}
